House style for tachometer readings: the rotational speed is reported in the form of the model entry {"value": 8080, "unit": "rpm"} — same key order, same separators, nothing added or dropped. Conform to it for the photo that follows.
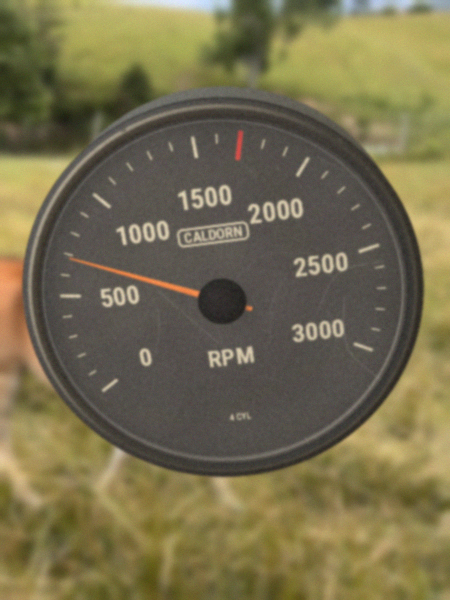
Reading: {"value": 700, "unit": "rpm"}
